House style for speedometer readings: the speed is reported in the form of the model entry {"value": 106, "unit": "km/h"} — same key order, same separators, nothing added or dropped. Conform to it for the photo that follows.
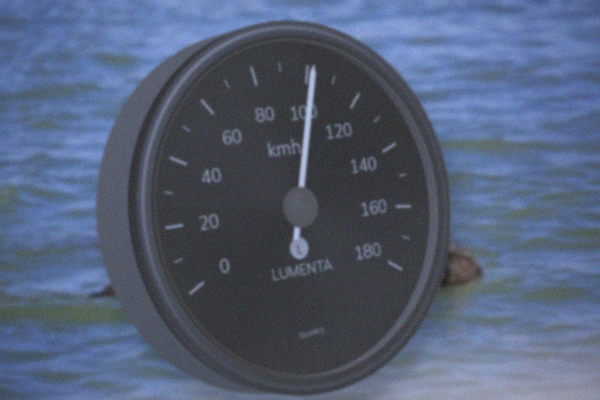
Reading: {"value": 100, "unit": "km/h"}
